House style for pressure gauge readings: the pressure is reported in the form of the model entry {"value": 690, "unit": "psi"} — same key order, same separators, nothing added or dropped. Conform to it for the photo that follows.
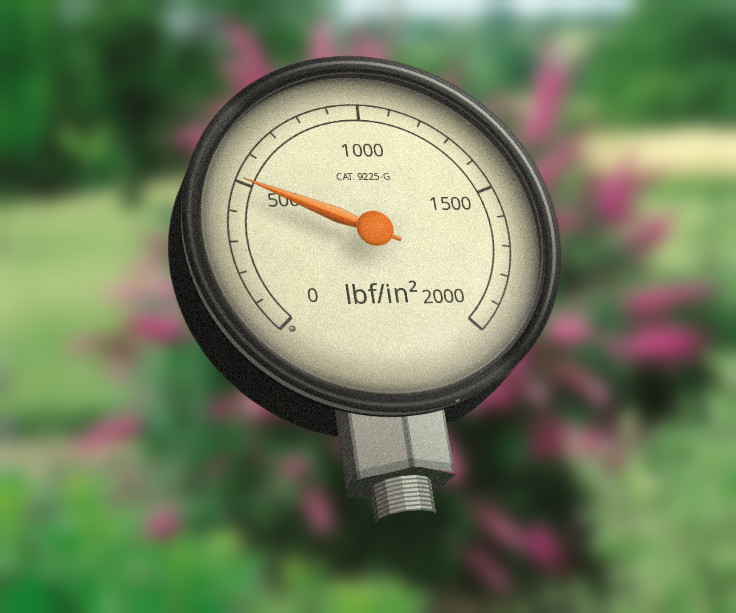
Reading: {"value": 500, "unit": "psi"}
